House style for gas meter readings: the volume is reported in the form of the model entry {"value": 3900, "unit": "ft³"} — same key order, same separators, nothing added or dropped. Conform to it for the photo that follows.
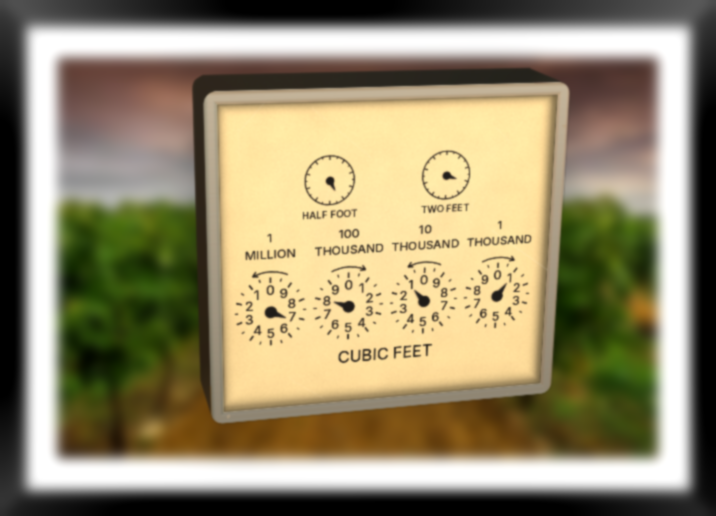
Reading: {"value": 681100, "unit": "ft³"}
